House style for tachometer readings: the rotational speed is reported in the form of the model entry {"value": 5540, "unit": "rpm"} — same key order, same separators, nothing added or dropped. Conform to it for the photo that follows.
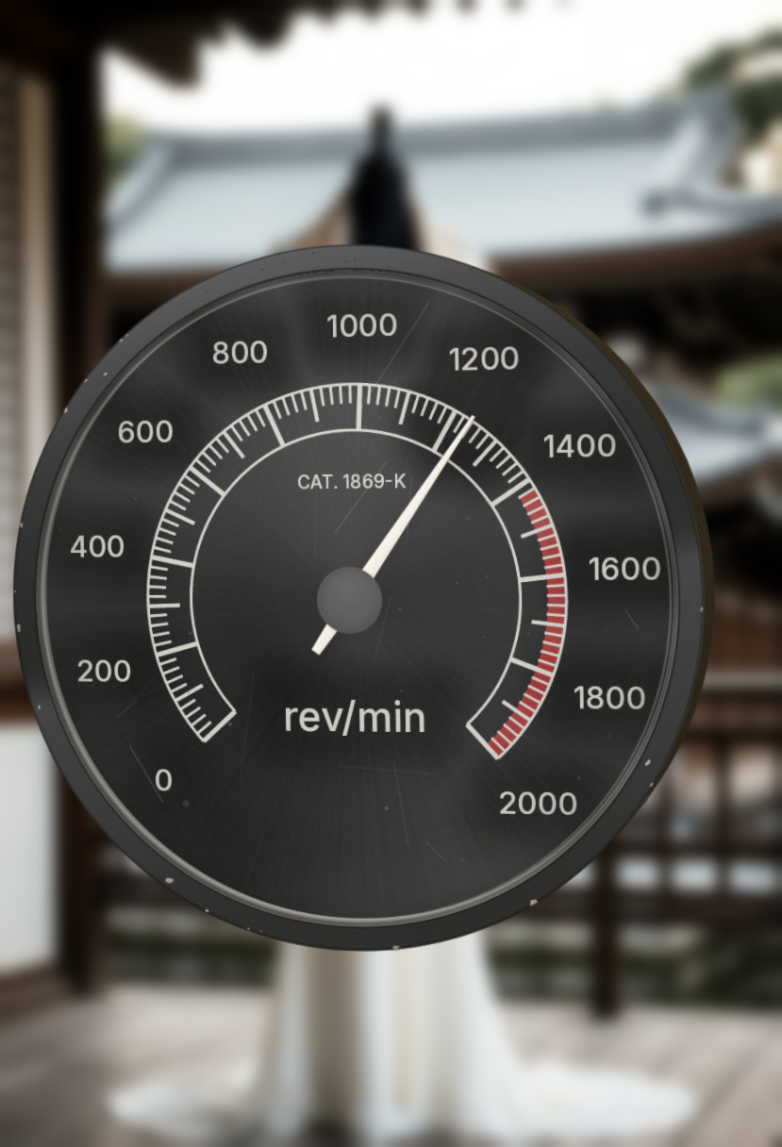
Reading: {"value": 1240, "unit": "rpm"}
